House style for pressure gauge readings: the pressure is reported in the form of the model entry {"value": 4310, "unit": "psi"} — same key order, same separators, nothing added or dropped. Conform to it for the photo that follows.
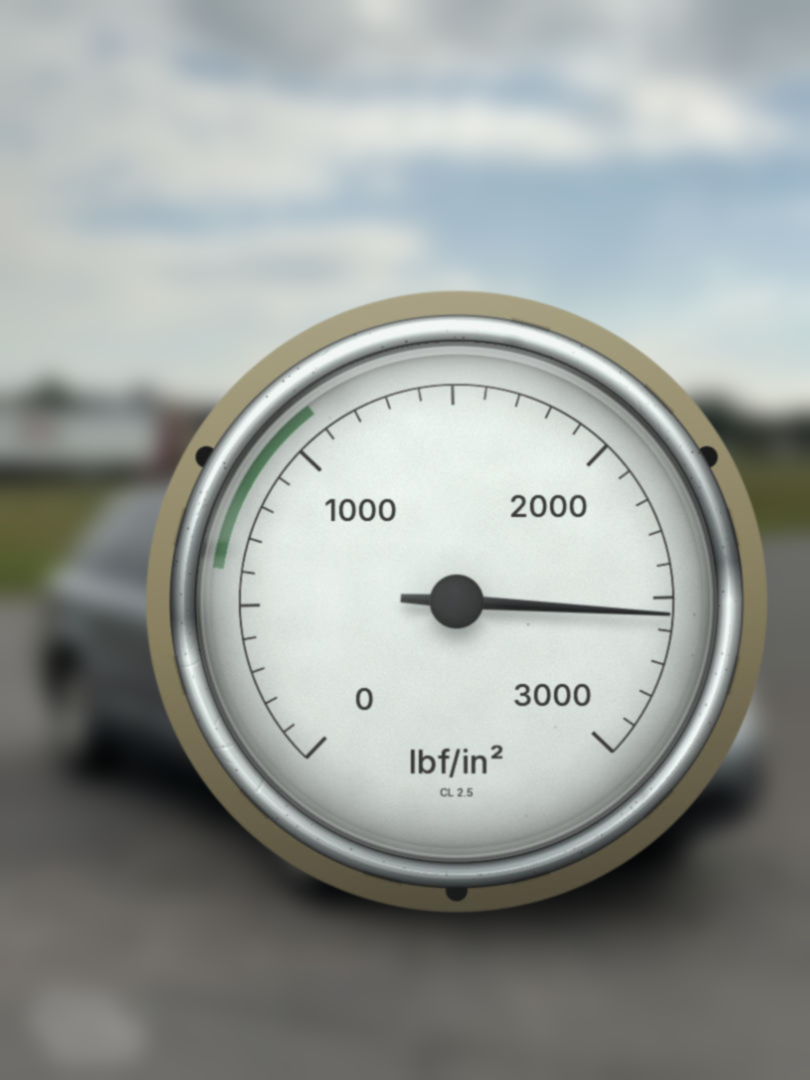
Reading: {"value": 2550, "unit": "psi"}
